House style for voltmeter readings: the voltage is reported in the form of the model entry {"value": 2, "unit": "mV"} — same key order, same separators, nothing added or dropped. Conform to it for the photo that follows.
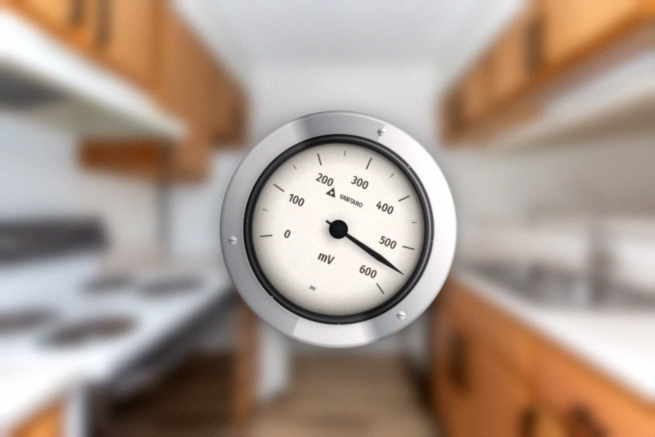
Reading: {"value": 550, "unit": "mV"}
